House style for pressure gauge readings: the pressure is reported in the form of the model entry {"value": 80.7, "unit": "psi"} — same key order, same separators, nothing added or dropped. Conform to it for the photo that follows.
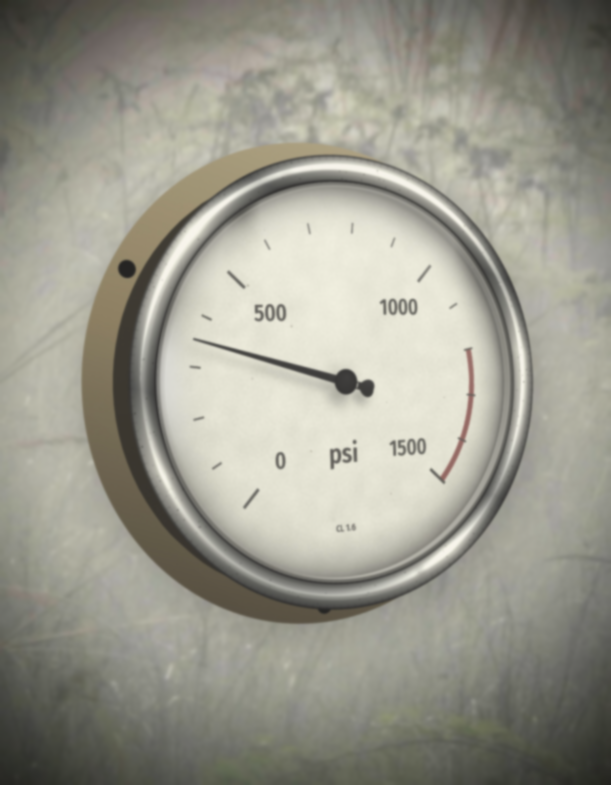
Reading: {"value": 350, "unit": "psi"}
